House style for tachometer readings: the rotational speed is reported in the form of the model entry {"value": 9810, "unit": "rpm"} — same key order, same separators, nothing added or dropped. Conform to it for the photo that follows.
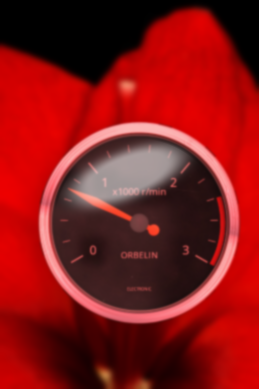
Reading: {"value": 700, "unit": "rpm"}
